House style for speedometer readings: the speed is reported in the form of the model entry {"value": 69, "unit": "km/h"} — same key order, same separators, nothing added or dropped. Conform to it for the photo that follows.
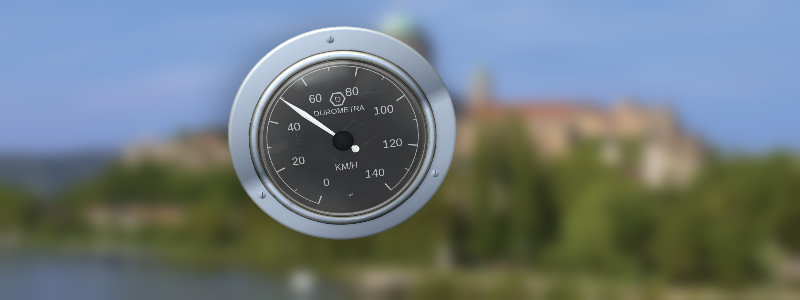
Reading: {"value": 50, "unit": "km/h"}
